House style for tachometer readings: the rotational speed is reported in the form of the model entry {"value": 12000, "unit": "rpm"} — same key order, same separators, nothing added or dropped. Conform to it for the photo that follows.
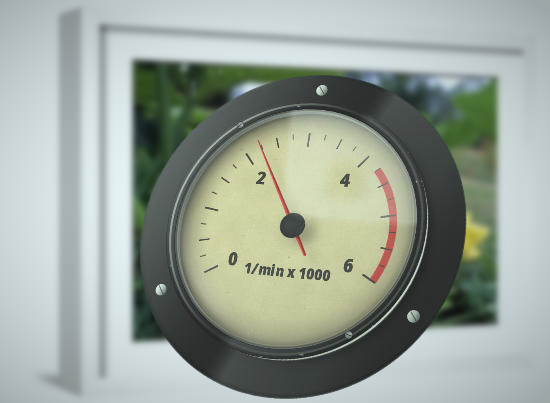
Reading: {"value": 2250, "unit": "rpm"}
